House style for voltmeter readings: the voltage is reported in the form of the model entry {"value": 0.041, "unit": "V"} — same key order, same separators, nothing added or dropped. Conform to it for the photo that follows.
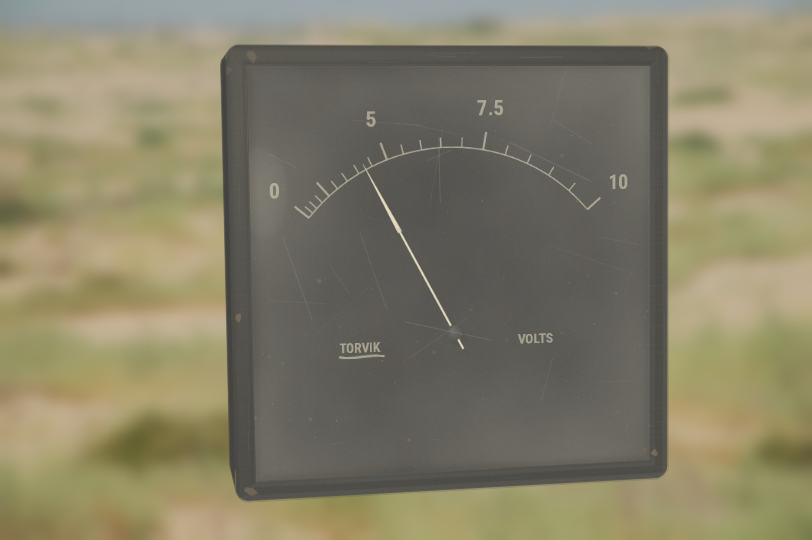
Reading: {"value": 4.25, "unit": "V"}
